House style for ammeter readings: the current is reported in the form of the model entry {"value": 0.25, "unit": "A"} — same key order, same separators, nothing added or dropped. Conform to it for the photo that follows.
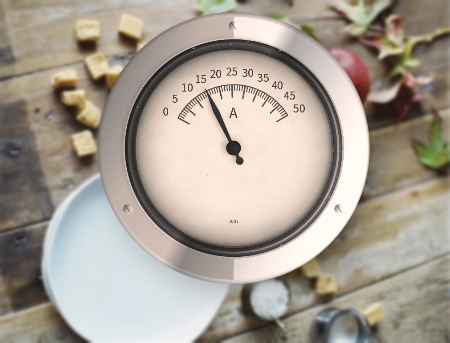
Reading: {"value": 15, "unit": "A"}
